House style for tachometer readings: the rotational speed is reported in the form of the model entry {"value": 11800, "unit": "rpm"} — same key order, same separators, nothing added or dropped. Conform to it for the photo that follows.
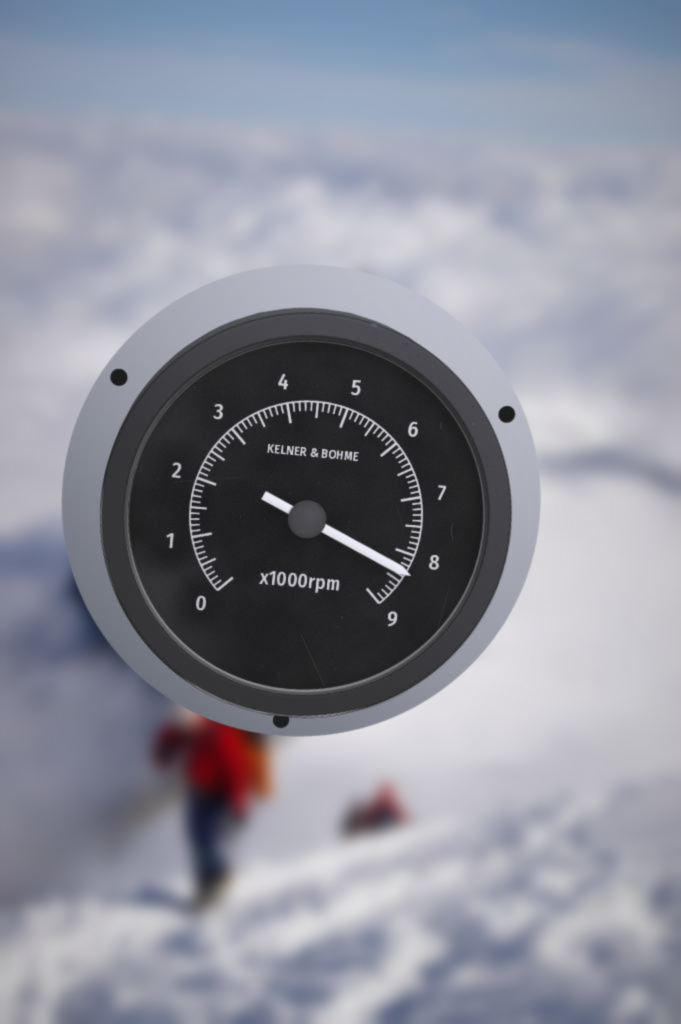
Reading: {"value": 8300, "unit": "rpm"}
